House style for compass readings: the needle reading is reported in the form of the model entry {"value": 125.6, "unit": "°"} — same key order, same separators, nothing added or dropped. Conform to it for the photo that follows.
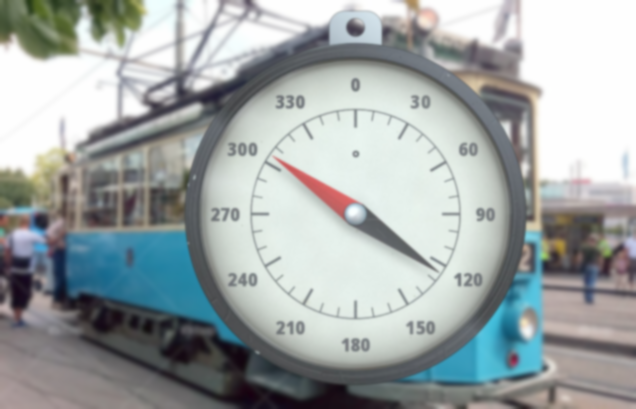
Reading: {"value": 305, "unit": "°"}
